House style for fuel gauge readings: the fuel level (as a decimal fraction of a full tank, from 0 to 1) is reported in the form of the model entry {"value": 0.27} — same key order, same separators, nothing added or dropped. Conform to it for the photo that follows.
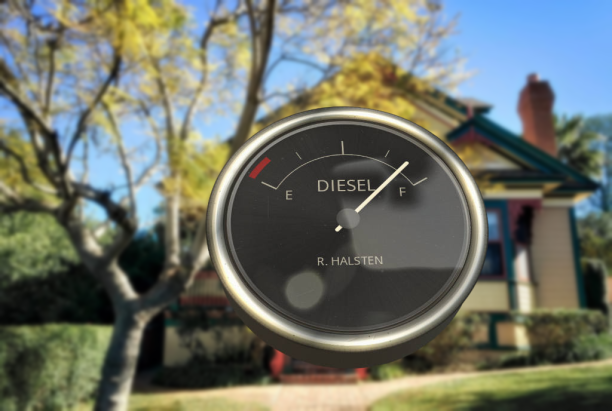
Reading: {"value": 0.875}
